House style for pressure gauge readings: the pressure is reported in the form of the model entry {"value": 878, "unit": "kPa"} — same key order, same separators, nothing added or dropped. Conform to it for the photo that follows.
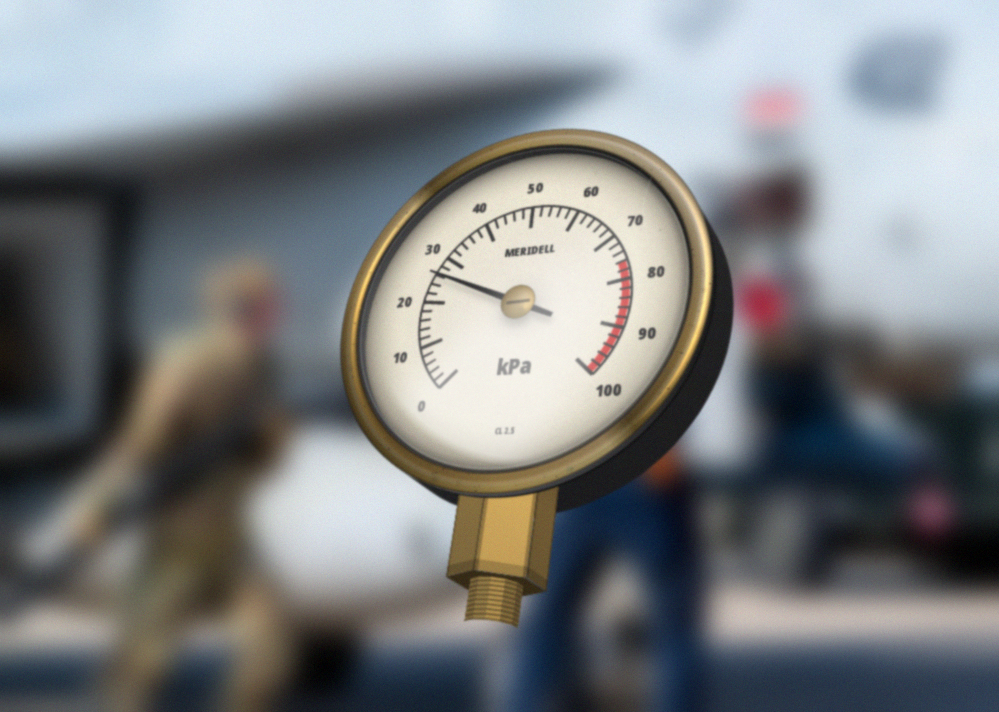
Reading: {"value": 26, "unit": "kPa"}
